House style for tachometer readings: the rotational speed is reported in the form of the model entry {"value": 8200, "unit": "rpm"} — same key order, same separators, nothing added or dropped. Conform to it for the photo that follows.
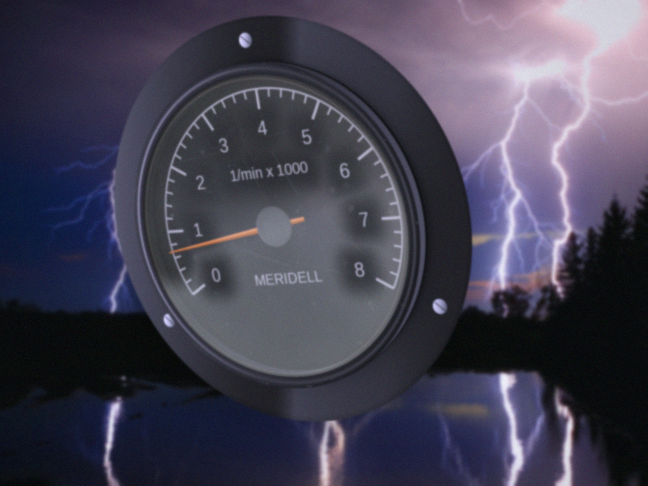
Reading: {"value": 700, "unit": "rpm"}
